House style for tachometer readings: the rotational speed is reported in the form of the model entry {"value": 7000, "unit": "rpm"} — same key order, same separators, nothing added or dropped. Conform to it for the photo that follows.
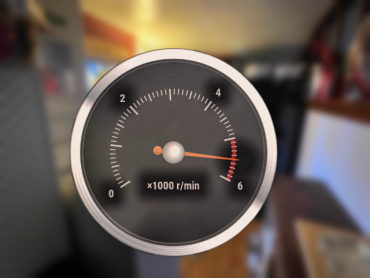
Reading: {"value": 5500, "unit": "rpm"}
